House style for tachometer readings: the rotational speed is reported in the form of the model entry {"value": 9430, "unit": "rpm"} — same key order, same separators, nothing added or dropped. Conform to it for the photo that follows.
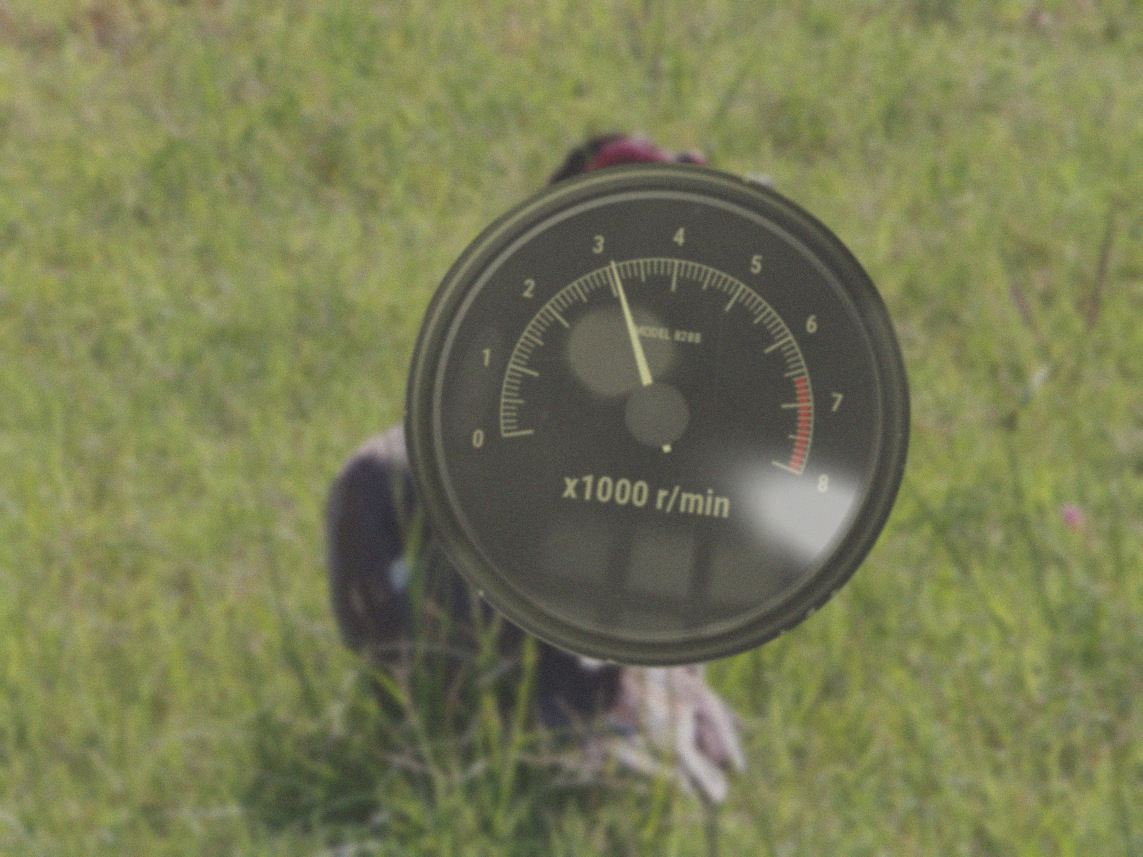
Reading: {"value": 3100, "unit": "rpm"}
